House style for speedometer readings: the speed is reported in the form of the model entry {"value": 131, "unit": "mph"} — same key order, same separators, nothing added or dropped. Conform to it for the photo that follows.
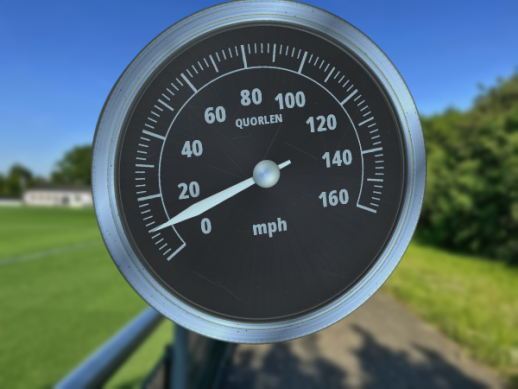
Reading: {"value": 10, "unit": "mph"}
